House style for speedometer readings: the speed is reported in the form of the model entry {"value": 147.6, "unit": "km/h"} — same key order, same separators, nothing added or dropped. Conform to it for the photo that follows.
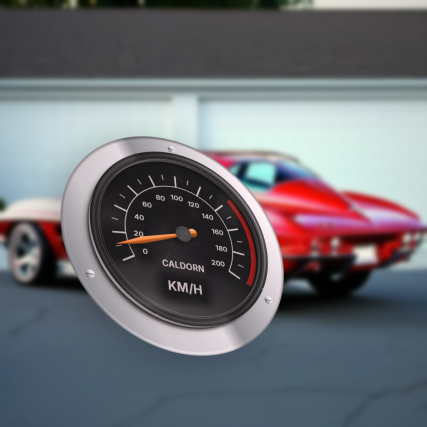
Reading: {"value": 10, "unit": "km/h"}
